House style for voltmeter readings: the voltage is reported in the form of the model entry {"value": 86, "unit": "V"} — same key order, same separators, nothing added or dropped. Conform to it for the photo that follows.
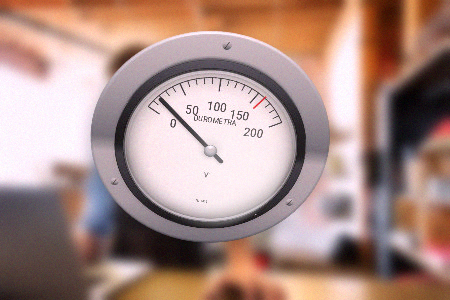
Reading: {"value": 20, "unit": "V"}
